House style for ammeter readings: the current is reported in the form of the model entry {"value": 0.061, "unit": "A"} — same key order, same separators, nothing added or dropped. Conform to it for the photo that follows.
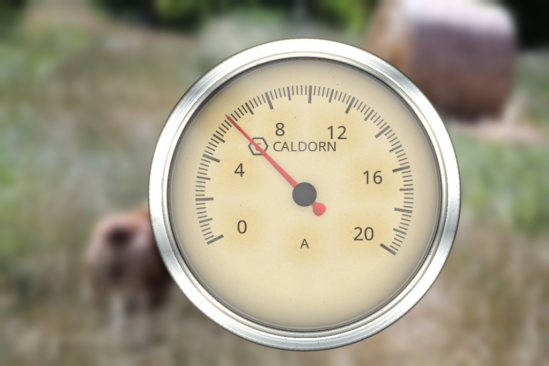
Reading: {"value": 6, "unit": "A"}
